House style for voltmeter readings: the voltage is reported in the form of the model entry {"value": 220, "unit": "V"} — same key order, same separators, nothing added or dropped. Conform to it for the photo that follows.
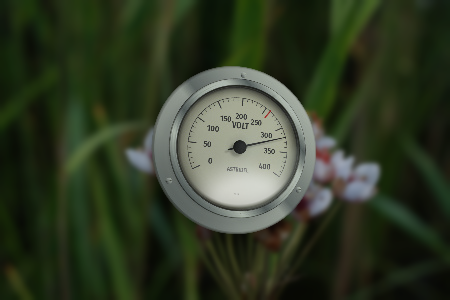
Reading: {"value": 320, "unit": "V"}
